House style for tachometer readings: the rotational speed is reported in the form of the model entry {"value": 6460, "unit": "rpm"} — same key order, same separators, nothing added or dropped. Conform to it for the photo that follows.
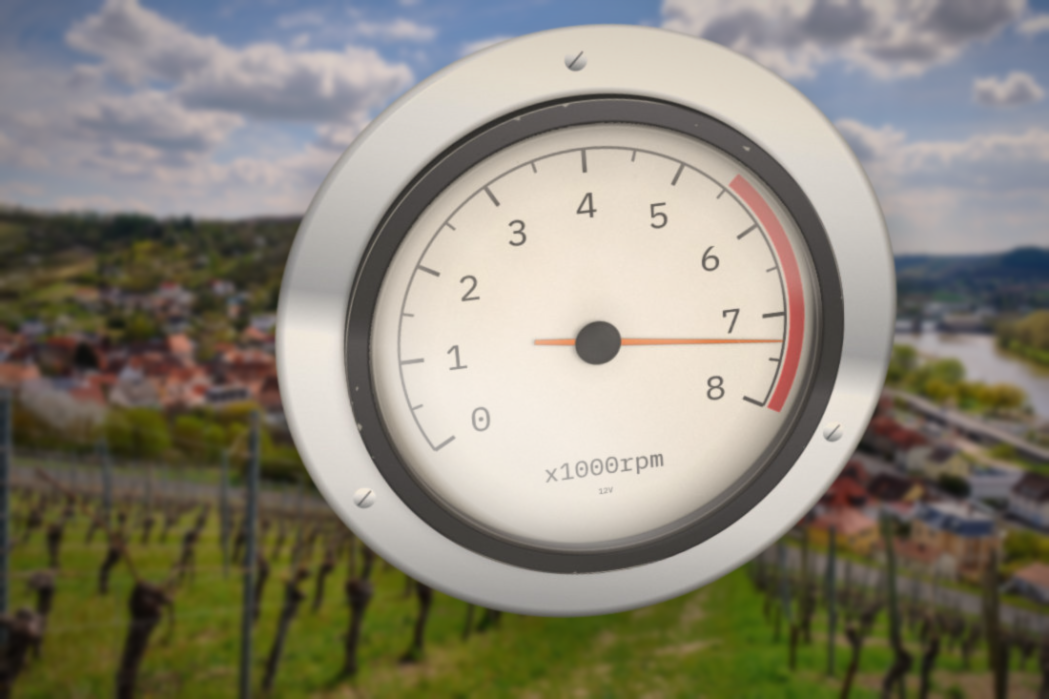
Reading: {"value": 7250, "unit": "rpm"}
